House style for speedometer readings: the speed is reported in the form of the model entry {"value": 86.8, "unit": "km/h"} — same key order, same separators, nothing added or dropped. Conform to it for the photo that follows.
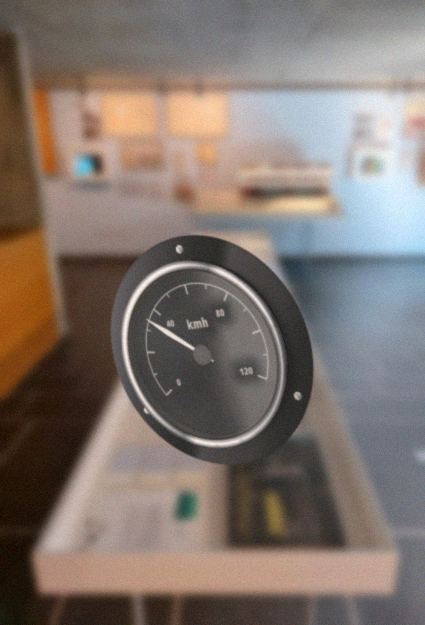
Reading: {"value": 35, "unit": "km/h"}
